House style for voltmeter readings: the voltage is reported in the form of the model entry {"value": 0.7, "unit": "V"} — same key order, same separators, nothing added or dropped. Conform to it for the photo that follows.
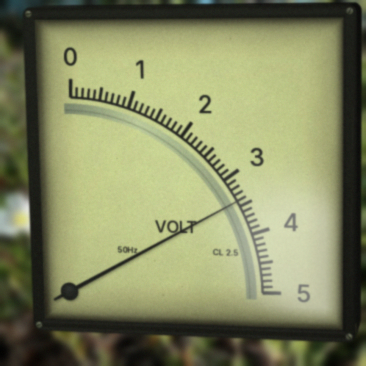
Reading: {"value": 3.4, "unit": "V"}
